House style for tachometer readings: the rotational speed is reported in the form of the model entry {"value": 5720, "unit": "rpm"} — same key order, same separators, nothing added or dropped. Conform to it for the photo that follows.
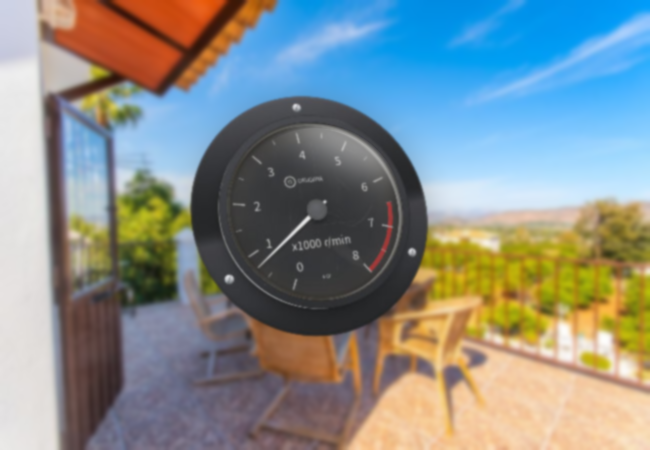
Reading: {"value": 750, "unit": "rpm"}
